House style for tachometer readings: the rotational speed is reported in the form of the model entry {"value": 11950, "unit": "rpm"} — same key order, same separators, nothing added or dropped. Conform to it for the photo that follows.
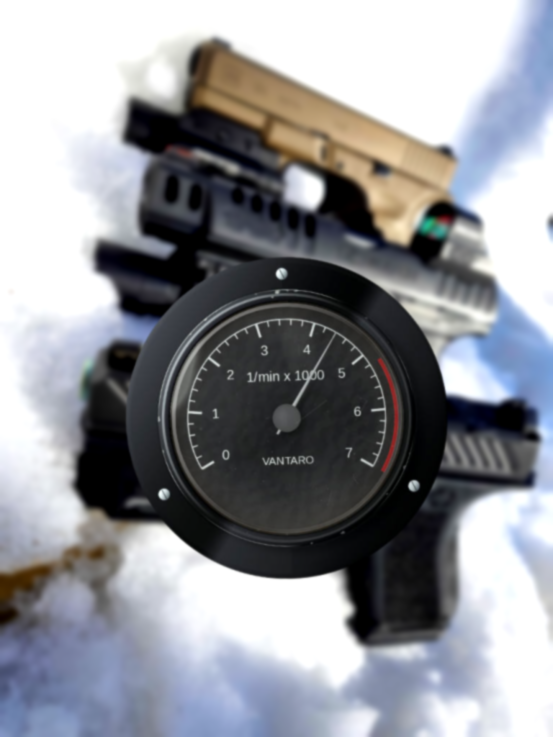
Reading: {"value": 4400, "unit": "rpm"}
